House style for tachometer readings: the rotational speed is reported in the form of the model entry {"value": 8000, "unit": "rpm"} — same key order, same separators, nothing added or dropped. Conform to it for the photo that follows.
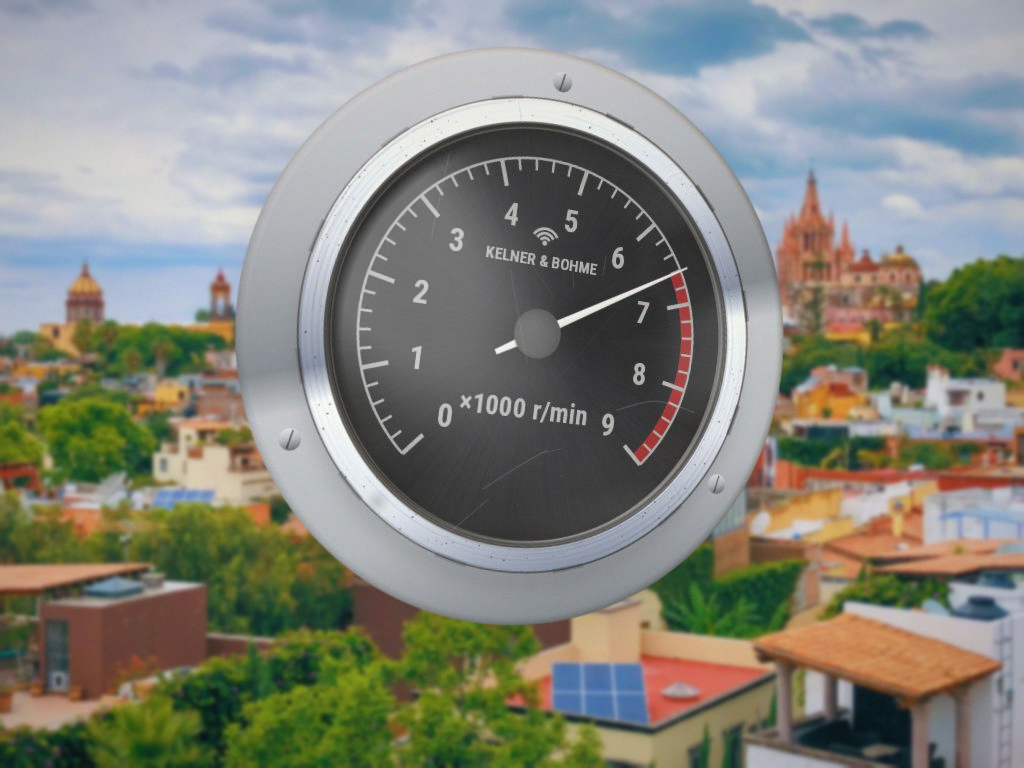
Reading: {"value": 6600, "unit": "rpm"}
